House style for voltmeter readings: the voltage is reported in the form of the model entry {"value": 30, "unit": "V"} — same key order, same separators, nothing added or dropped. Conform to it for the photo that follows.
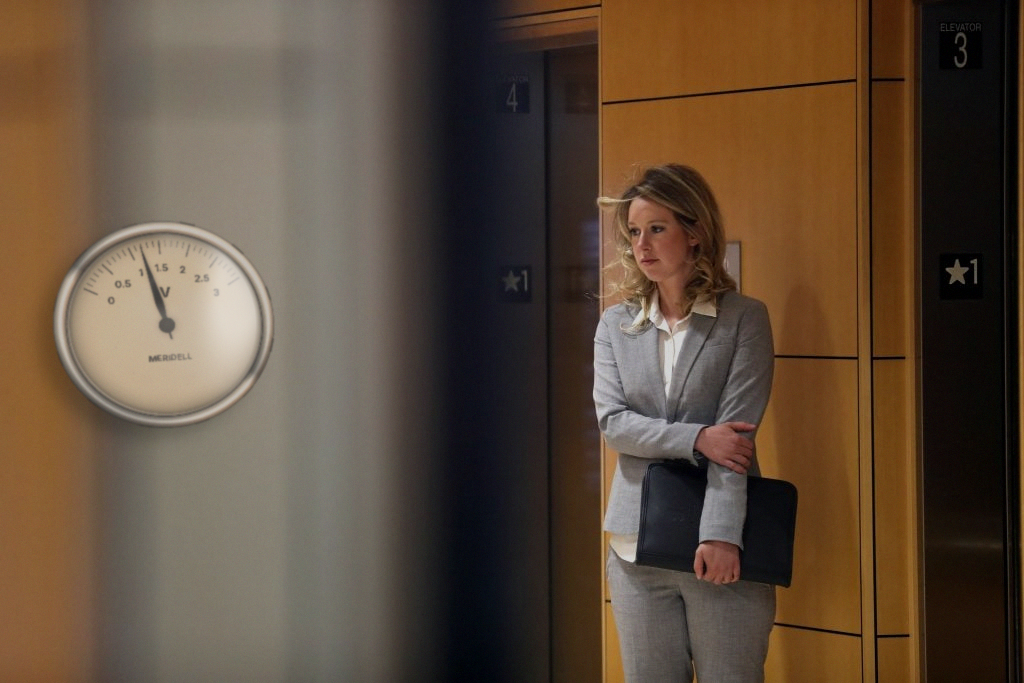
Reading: {"value": 1.2, "unit": "V"}
